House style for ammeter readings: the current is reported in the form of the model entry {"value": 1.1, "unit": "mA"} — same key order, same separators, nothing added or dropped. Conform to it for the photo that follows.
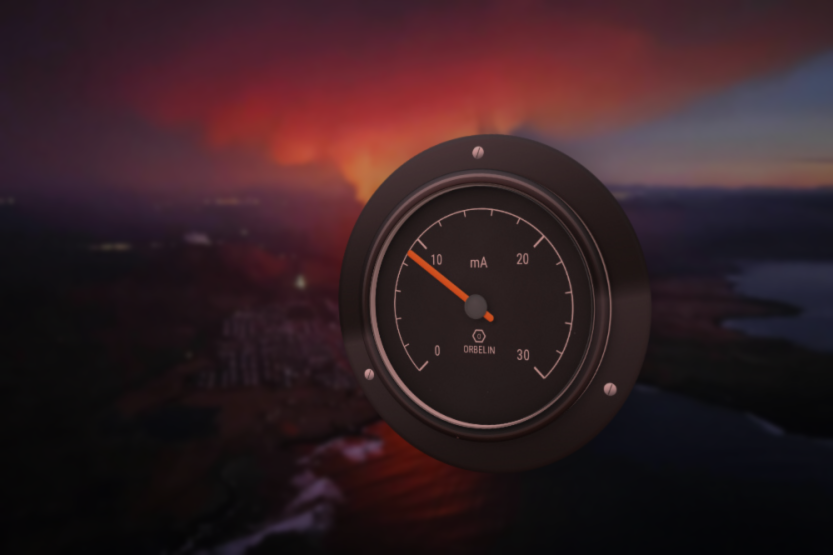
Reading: {"value": 9, "unit": "mA"}
